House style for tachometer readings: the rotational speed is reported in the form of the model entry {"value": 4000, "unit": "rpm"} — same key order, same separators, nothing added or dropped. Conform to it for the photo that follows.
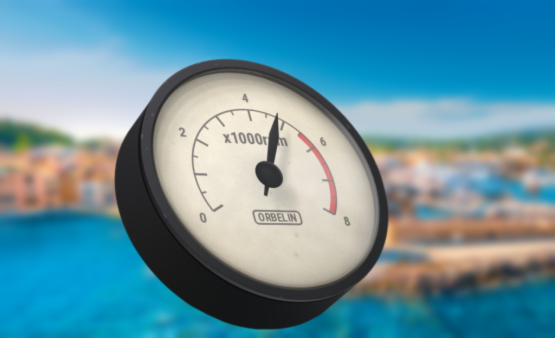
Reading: {"value": 4750, "unit": "rpm"}
